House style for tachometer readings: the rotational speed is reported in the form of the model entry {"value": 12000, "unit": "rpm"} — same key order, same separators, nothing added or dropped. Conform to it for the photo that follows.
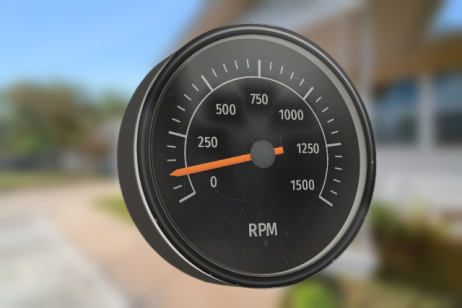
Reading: {"value": 100, "unit": "rpm"}
